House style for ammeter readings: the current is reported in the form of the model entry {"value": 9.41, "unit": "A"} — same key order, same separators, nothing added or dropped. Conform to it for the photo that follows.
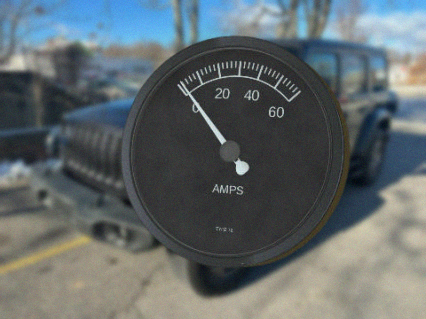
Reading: {"value": 2, "unit": "A"}
